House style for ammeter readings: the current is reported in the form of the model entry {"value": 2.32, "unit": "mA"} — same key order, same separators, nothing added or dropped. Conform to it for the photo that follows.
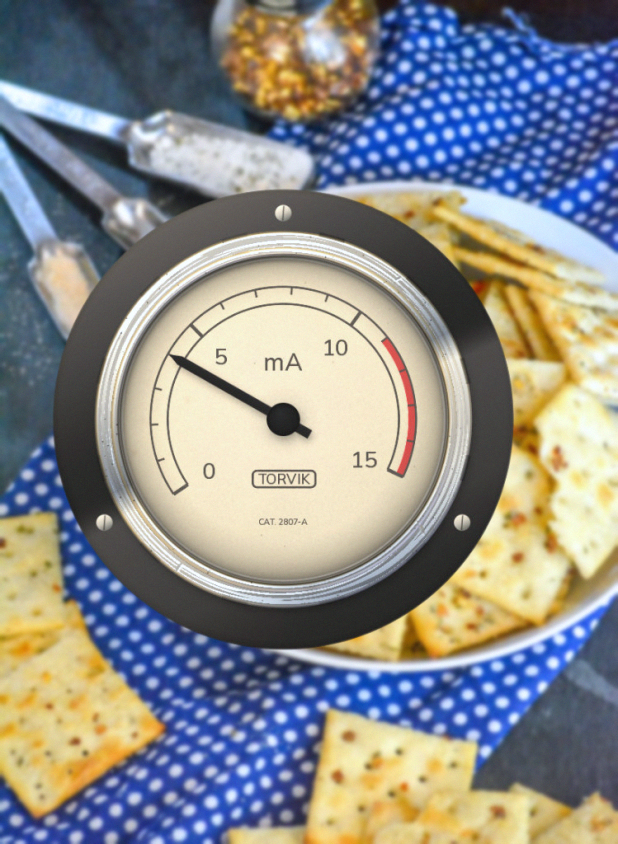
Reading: {"value": 4, "unit": "mA"}
